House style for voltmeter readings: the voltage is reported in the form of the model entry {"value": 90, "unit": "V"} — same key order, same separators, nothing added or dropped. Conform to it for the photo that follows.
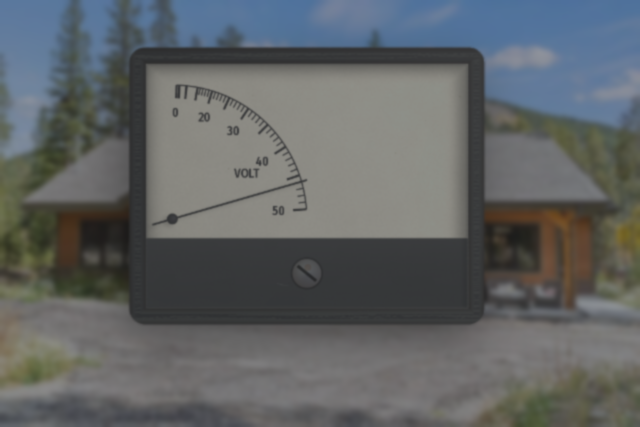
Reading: {"value": 46, "unit": "V"}
